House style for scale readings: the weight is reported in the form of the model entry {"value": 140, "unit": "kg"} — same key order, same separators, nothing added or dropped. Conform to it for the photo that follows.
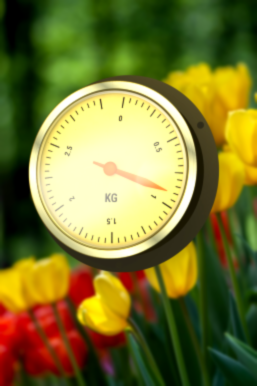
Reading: {"value": 0.9, "unit": "kg"}
